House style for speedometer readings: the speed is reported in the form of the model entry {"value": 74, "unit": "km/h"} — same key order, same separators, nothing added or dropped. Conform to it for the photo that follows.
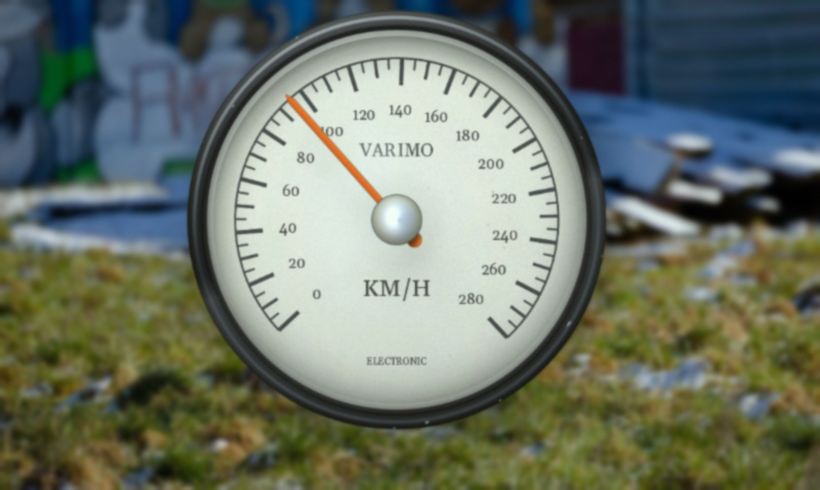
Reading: {"value": 95, "unit": "km/h"}
